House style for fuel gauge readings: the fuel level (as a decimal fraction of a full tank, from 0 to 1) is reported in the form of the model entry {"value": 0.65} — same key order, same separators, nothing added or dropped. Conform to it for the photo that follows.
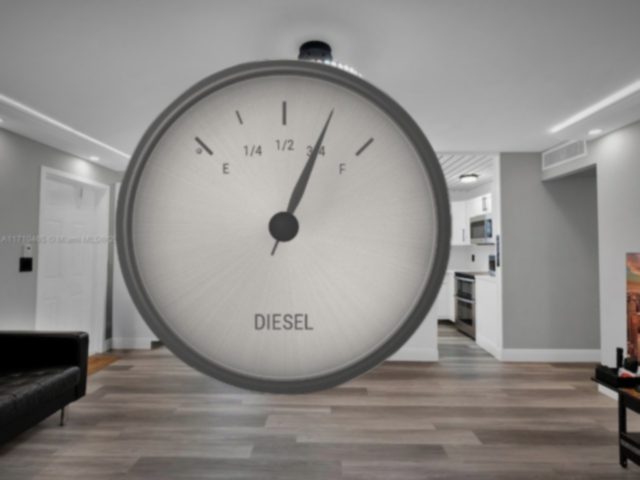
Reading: {"value": 0.75}
